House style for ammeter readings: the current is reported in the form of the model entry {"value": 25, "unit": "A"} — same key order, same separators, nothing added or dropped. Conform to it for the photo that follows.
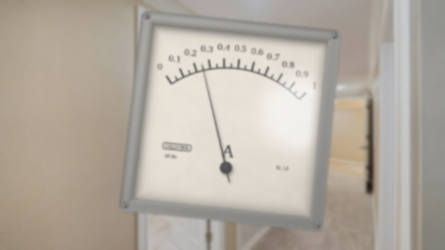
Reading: {"value": 0.25, "unit": "A"}
